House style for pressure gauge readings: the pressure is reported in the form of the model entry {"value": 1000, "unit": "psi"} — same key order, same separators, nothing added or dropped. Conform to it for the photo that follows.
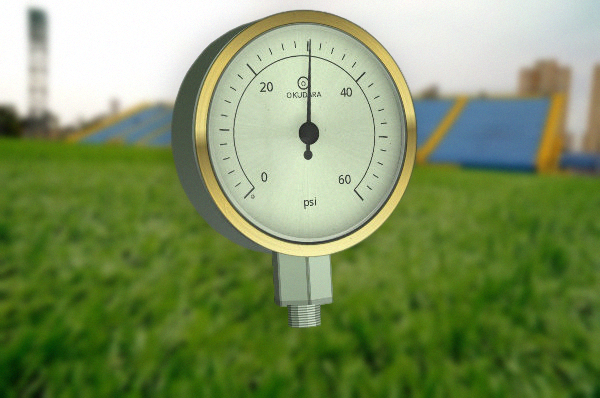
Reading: {"value": 30, "unit": "psi"}
